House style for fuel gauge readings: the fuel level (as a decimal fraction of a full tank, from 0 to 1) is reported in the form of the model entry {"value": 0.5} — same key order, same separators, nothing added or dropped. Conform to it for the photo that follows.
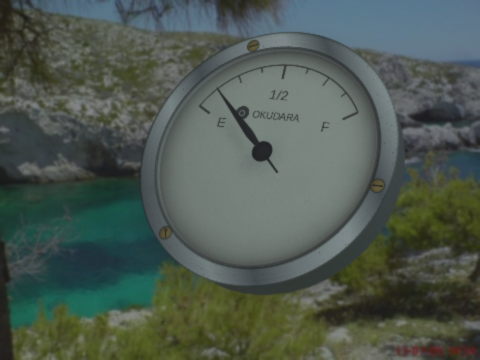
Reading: {"value": 0.125}
